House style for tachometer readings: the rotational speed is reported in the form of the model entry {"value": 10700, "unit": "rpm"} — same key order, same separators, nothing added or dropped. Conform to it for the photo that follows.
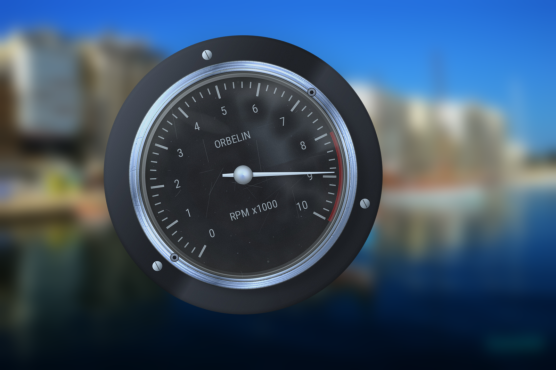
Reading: {"value": 8900, "unit": "rpm"}
